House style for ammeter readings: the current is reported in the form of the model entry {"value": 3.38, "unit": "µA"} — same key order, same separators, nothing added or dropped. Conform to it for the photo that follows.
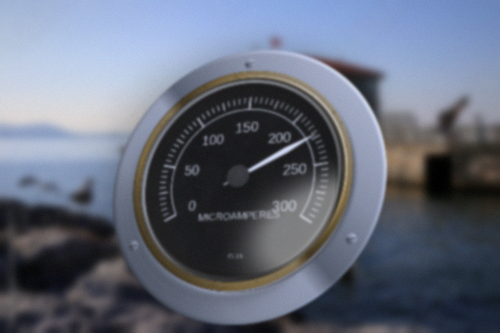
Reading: {"value": 225, "unit": "µA"}
